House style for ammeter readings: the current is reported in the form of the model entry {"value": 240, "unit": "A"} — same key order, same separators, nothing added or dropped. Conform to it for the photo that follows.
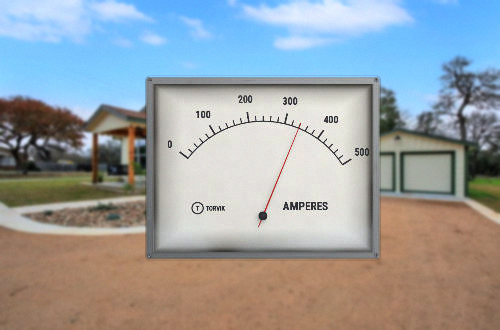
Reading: {"value": 340, "unit": "A"}
